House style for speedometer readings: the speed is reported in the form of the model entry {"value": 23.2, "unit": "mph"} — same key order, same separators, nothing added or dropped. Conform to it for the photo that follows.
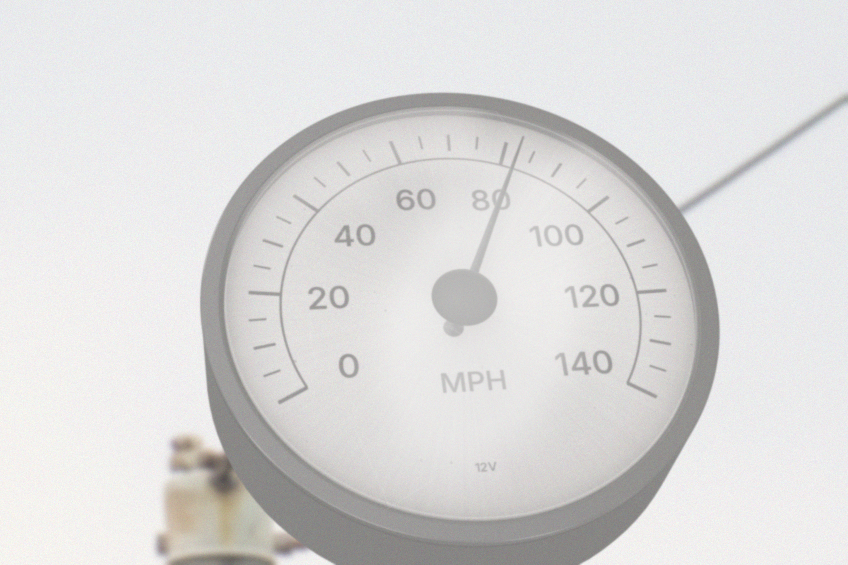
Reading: {"value": 82.5, "unit": "mph"}
